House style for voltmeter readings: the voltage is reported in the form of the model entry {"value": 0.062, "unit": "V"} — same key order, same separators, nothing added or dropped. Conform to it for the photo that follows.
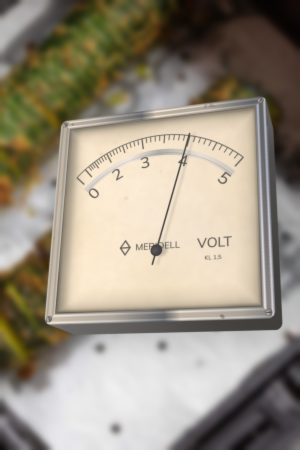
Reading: {"value": 4, "unit": "V"}
